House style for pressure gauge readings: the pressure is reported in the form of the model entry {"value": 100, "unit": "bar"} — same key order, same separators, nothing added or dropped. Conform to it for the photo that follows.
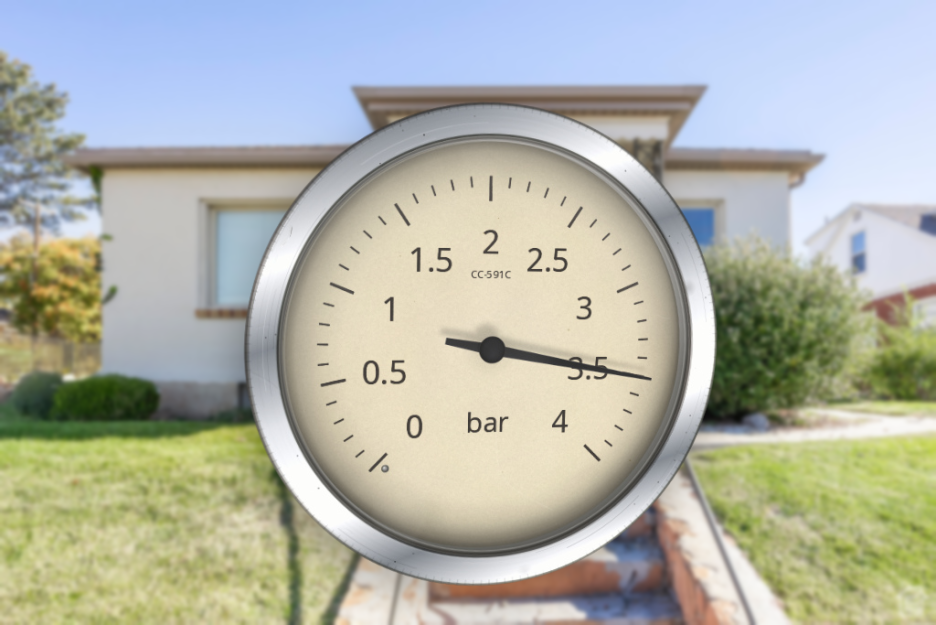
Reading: {"value": 3.5, "unit": "bar"}
